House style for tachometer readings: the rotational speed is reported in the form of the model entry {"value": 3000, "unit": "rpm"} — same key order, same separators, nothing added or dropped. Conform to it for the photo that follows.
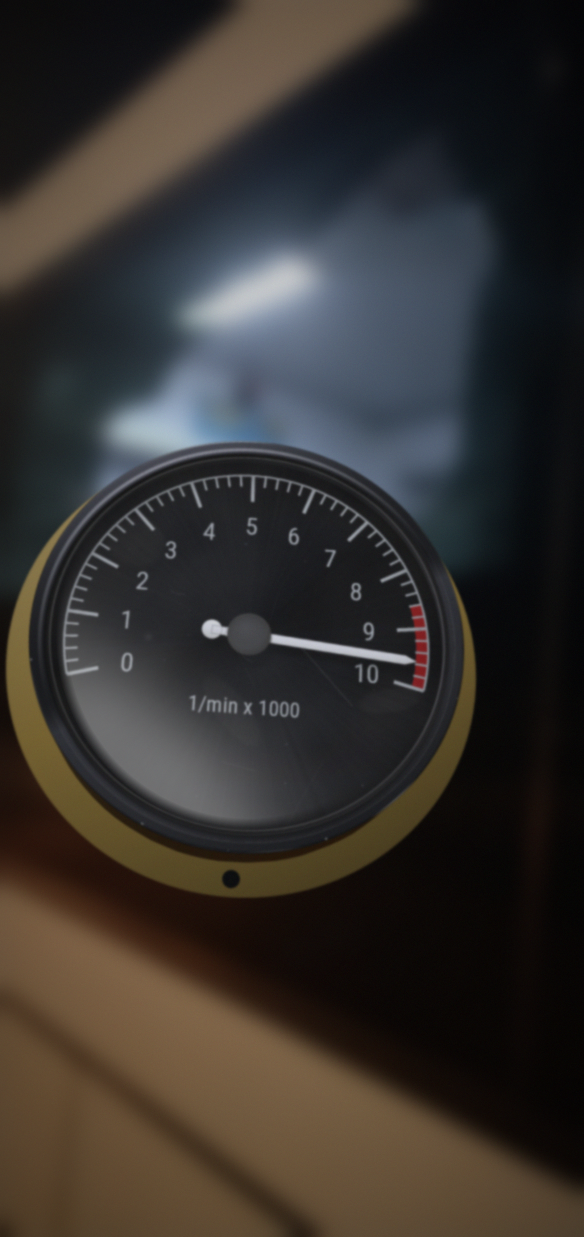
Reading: {"value": 9600, "unit": "rpm"}
